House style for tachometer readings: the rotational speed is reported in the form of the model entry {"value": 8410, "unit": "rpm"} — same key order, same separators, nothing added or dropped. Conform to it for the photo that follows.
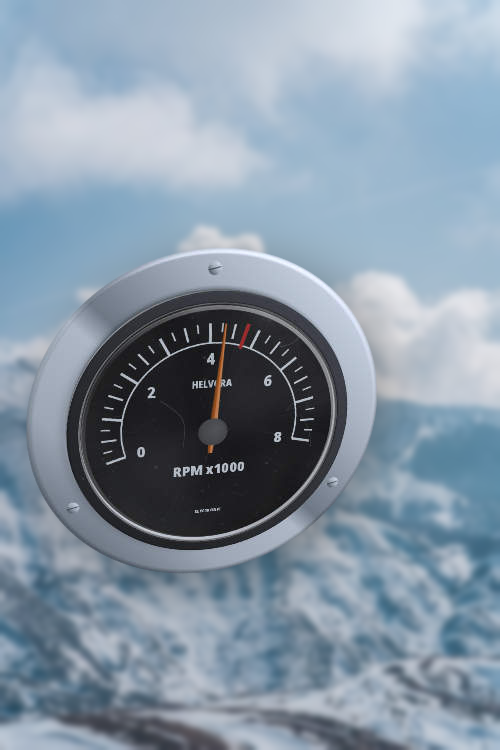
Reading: {"value": 4250, "unit": "rpm"}
